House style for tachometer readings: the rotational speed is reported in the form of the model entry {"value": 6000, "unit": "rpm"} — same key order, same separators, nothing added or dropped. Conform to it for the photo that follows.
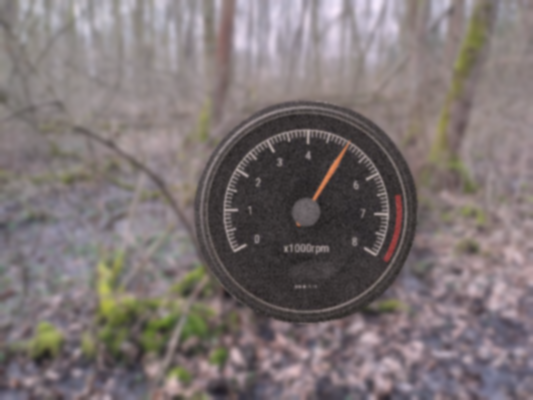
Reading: {"value": 5000, "unit": "rpm"}
